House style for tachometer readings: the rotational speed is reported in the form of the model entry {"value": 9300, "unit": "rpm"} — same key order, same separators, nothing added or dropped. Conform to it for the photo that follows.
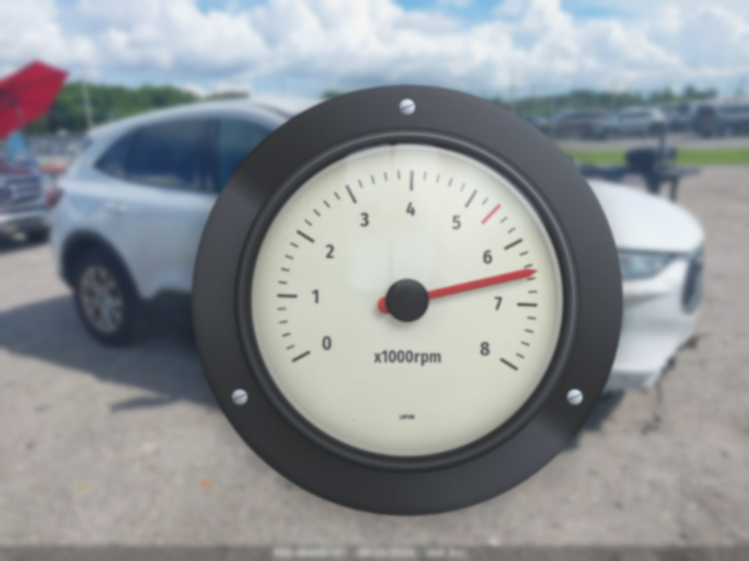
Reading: {"value": 6500, "unit": "rpm"}
